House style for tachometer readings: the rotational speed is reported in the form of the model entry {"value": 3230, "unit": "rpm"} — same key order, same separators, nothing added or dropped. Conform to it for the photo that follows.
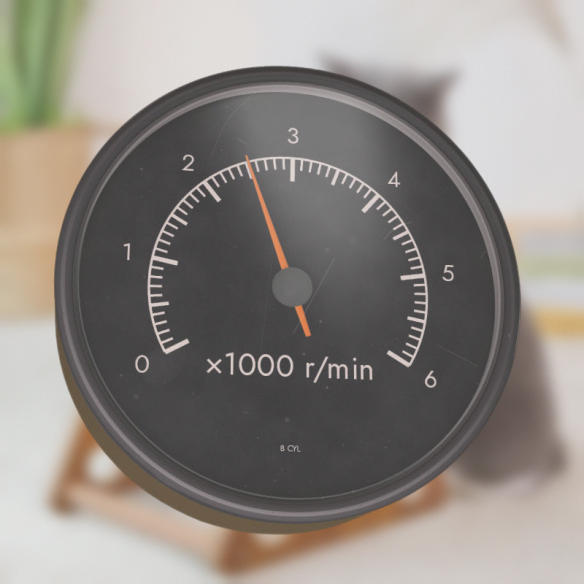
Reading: {"value": 2500, "unit": "rpm"}
